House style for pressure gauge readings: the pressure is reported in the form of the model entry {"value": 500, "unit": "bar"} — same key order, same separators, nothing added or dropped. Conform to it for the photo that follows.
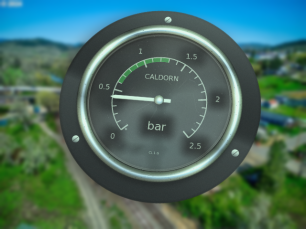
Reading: {"value": 0.4, "unit": "bar"}
